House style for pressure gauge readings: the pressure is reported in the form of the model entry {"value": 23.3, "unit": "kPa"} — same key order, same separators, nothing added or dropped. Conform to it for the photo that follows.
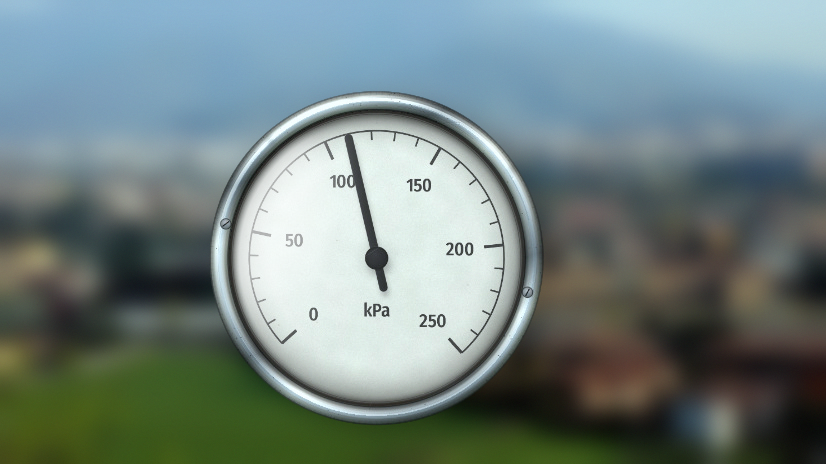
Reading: {"value": 110, "unit": "kPa"}
